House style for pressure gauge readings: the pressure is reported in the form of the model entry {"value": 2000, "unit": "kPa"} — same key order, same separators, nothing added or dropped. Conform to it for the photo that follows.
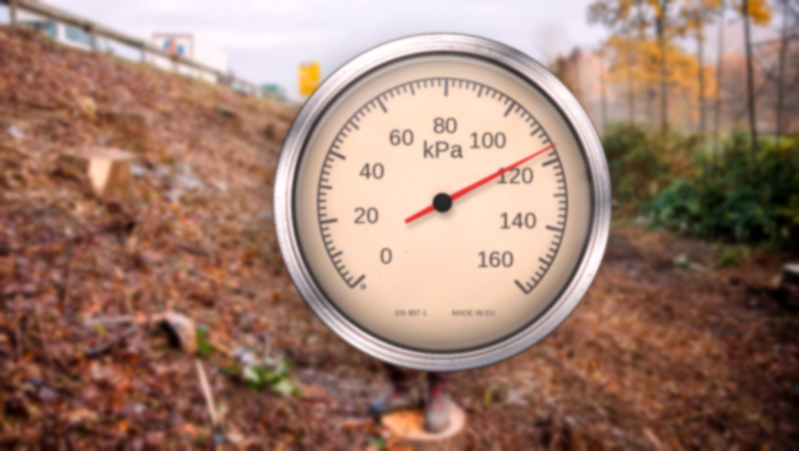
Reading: {"value": 116, "unit": "kPa"}
